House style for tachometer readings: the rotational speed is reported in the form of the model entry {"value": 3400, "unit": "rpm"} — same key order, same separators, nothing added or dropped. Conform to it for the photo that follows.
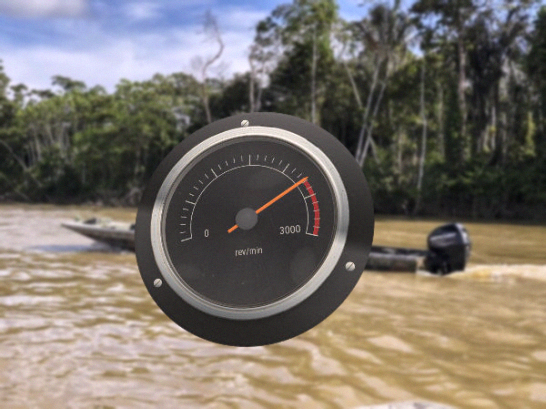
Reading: {"value": 2300, "unit": "rpm"}
